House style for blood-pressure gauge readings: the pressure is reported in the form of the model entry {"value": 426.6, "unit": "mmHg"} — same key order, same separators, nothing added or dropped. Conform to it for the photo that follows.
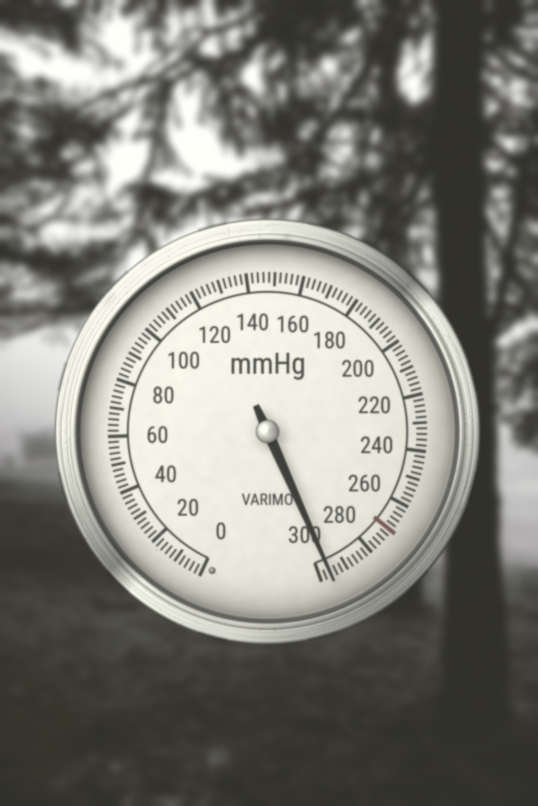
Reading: {"value": 296, "unit": "mmHg"}
